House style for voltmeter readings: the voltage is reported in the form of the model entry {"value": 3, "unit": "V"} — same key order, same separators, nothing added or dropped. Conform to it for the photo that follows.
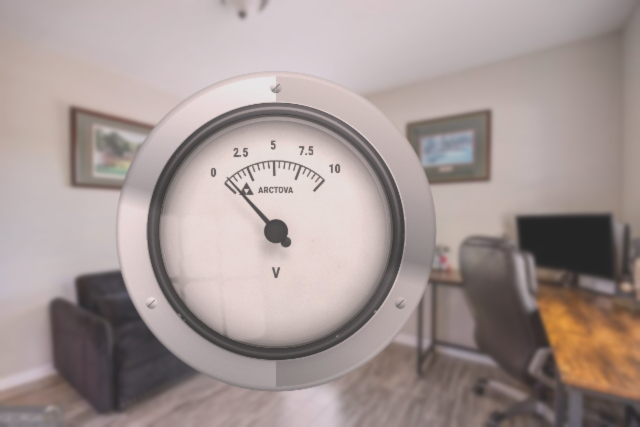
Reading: {"value": 0.5, "unit": "V"}
